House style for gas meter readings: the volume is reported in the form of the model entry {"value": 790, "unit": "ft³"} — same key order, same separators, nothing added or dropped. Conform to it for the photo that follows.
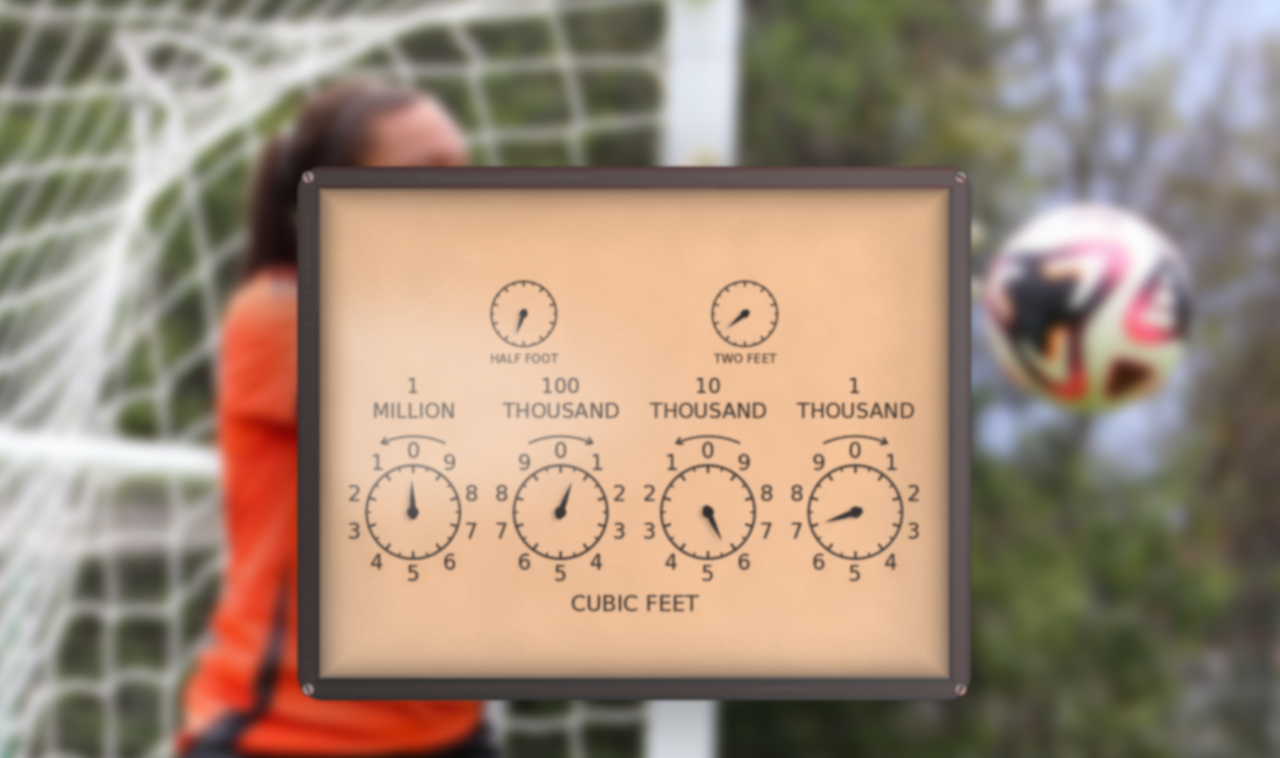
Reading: {"value": 5700, "unit": "ft³"}
